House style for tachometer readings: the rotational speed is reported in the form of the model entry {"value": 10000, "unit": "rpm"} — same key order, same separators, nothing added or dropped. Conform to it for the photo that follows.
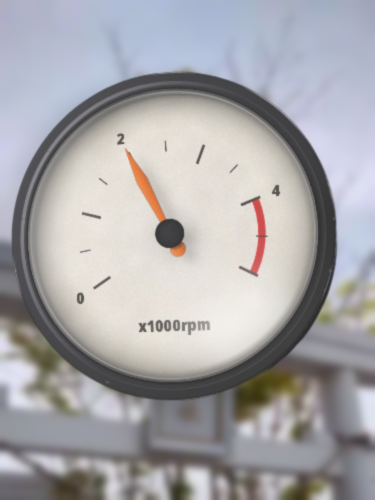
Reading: {"value": 2000, "unit": "rpm"}
